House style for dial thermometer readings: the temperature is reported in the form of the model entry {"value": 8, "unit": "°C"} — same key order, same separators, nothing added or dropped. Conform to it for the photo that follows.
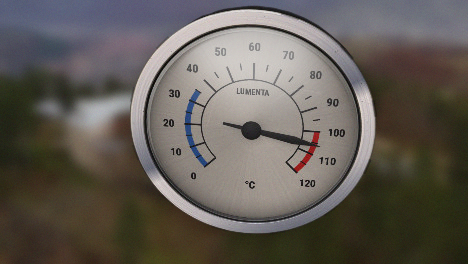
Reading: {"value": 105, "unit": "°C"}
